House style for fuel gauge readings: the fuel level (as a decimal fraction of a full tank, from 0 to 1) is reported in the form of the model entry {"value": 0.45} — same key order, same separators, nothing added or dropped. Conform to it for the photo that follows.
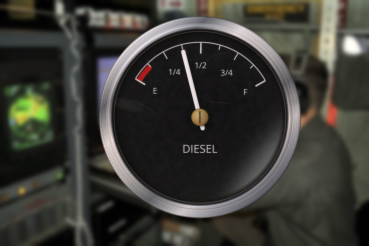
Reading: {"value": 0.375}
